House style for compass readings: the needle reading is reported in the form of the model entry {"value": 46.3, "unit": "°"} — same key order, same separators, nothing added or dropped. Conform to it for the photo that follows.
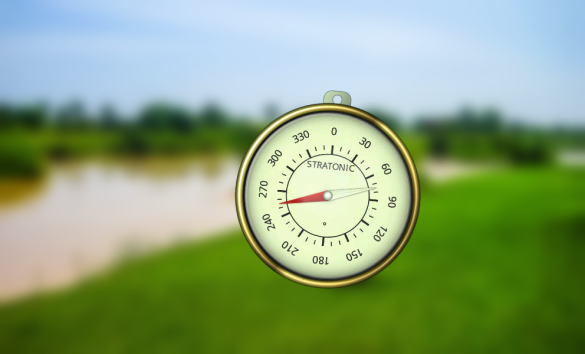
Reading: {"value": 255, "unit": "°"}
